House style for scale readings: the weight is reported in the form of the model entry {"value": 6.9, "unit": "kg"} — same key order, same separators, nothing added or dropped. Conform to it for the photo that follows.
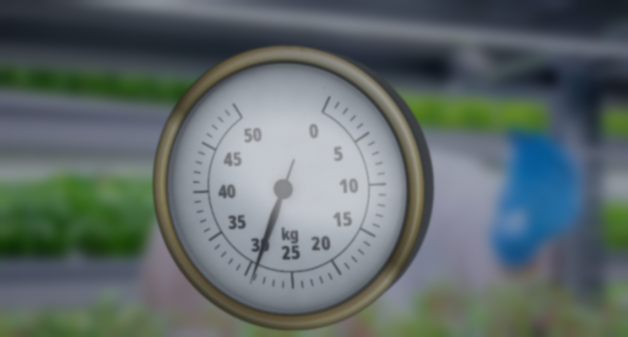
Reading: {"value": 29, "unit": "kg"}
